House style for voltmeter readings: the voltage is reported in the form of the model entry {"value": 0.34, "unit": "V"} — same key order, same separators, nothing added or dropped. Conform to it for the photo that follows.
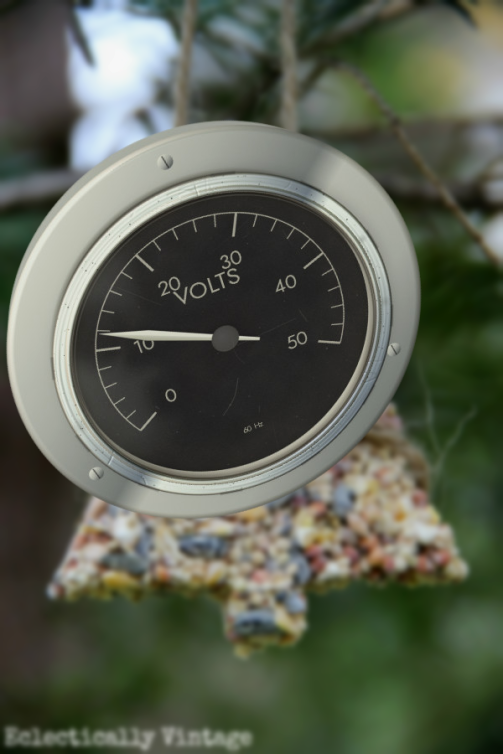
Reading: {"value": 12, "unit": "V"}
